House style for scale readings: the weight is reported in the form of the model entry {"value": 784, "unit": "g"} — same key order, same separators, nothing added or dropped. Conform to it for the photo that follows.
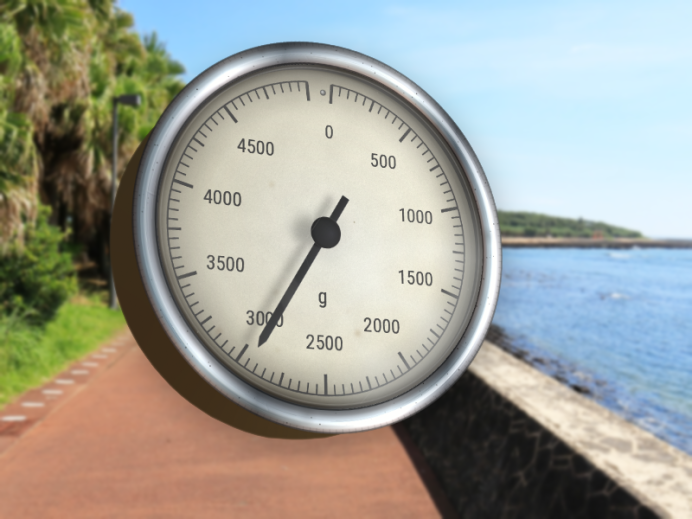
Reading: {"value": 2950, "unit": "g"}
